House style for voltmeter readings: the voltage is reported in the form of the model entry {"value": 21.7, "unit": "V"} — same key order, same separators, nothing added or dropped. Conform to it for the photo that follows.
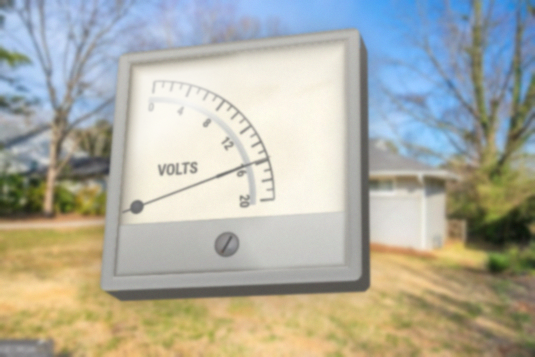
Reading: {"value": 16, "unit": "V"}
